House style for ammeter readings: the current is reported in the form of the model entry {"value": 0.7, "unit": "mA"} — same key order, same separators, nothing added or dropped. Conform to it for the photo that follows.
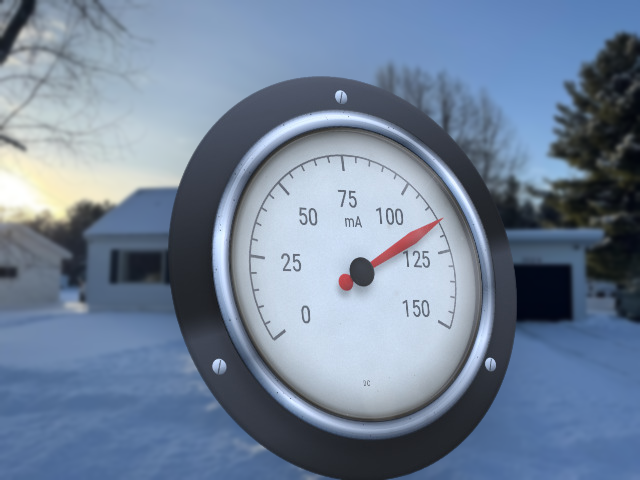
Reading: {"value": 115, "unit": "mA"}
